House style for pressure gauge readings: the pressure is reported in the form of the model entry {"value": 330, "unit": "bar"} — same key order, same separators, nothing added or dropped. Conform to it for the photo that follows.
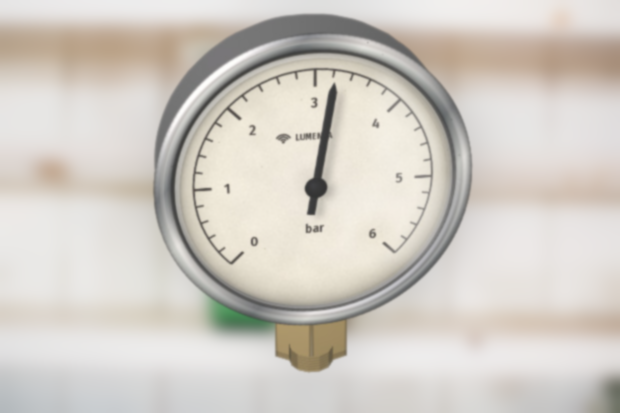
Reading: {"value": 3.2, "unit": "bar"}
